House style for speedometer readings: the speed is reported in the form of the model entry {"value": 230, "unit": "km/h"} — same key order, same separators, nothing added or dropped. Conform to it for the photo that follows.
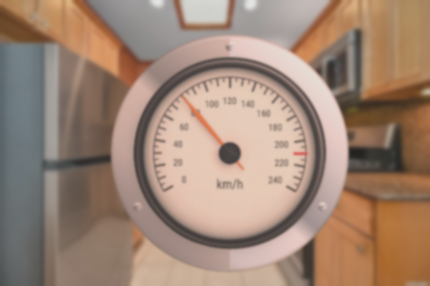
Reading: {"value": 80, "unit": "km/h"}
